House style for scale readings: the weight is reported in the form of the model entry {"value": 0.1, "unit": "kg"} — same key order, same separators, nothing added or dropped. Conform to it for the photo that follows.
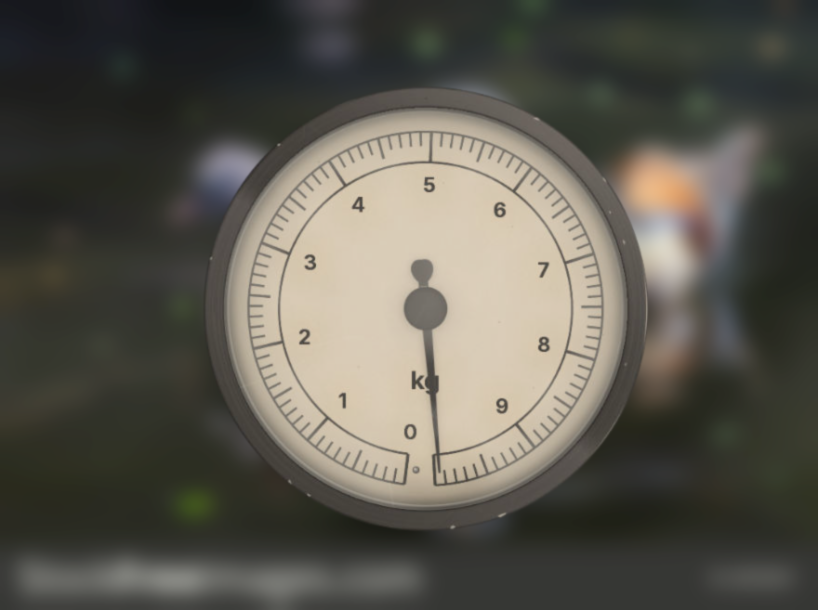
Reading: {"value": 9.95, "unit": "kg"}
